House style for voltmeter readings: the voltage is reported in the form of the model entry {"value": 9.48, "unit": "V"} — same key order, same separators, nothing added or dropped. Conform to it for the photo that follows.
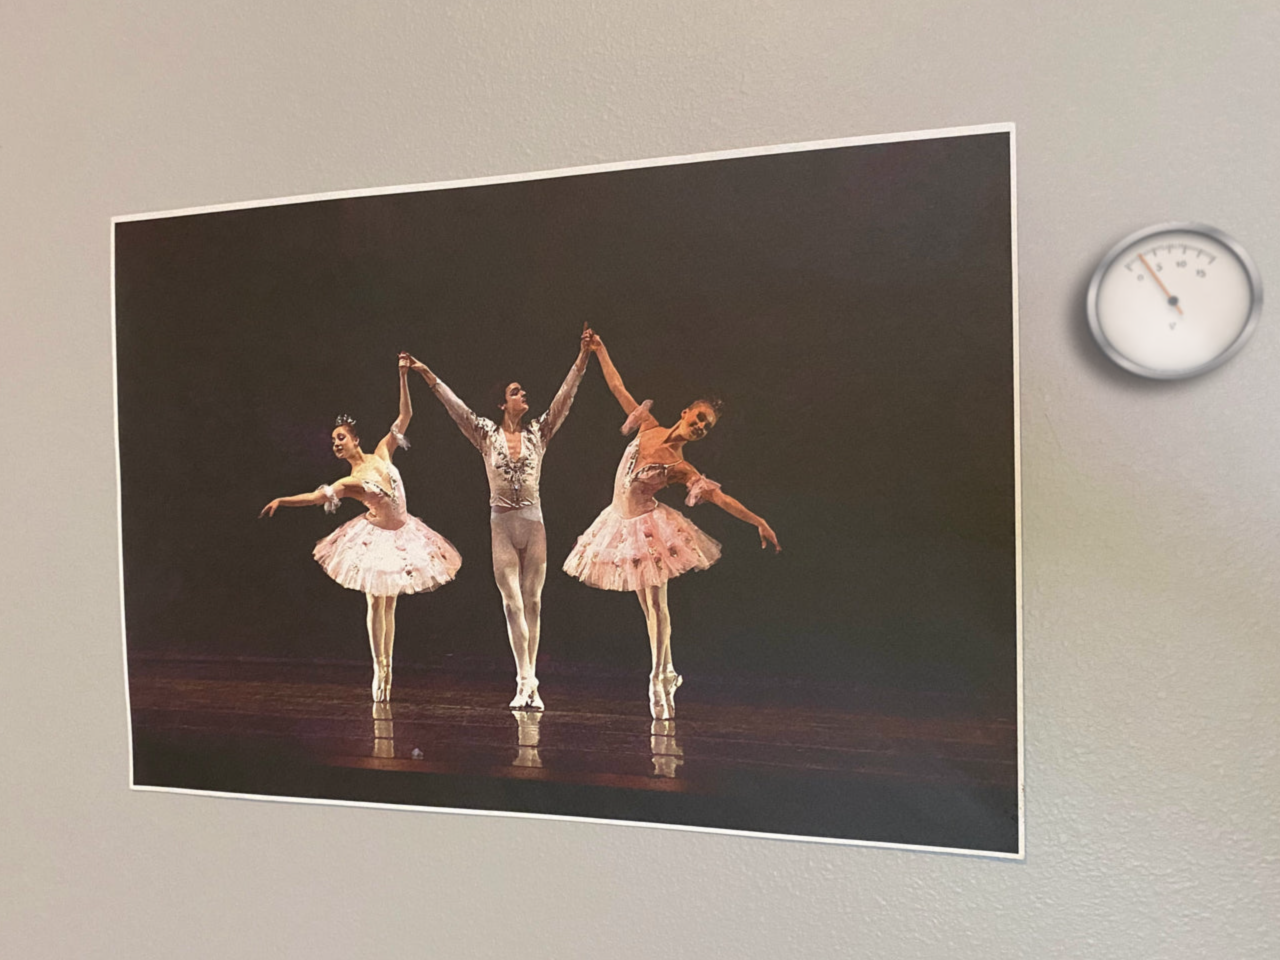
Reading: {"value": 2.5, "unit": "V"}
